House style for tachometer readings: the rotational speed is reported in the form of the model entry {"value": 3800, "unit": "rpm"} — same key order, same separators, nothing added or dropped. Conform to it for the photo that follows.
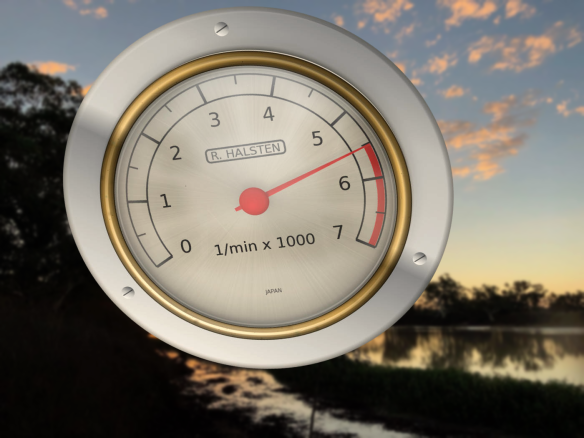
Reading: {"value": 5500, "unit": "rpm"}
